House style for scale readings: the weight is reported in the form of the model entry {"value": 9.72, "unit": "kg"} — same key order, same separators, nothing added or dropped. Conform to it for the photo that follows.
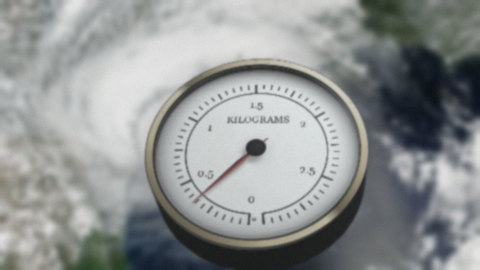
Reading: {"value": 0.35, "unit": "kg"}
